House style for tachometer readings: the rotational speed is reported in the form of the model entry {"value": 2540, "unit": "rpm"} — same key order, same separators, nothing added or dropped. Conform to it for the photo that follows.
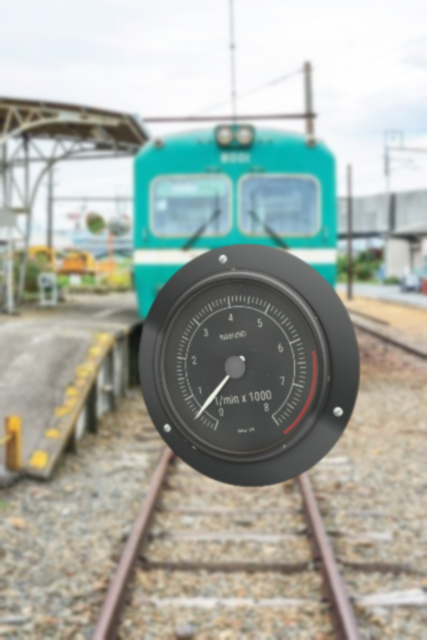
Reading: {"value": 500, "unit": "rpm"}
